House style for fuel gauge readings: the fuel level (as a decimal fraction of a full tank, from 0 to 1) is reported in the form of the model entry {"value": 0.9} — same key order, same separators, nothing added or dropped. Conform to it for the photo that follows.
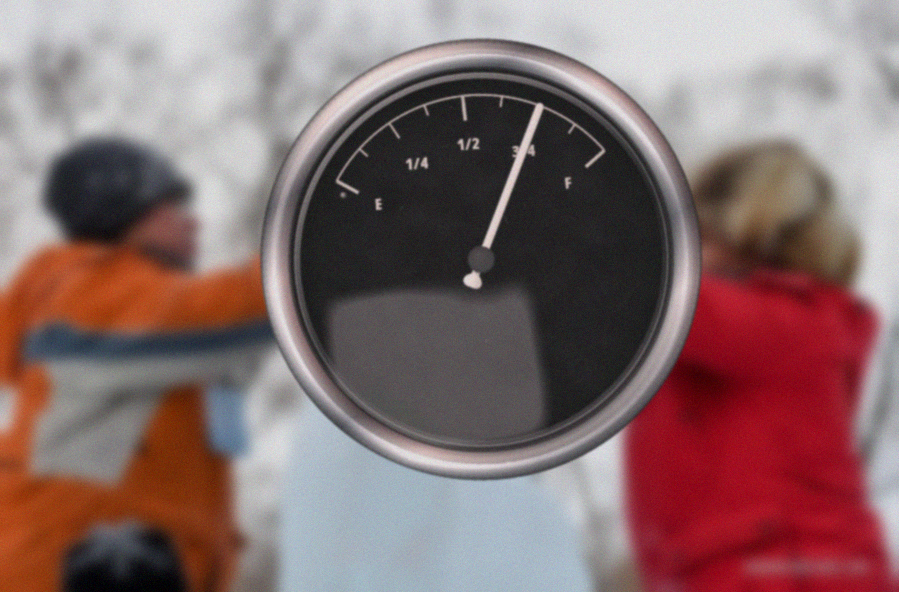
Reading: {"value": 0.75}
